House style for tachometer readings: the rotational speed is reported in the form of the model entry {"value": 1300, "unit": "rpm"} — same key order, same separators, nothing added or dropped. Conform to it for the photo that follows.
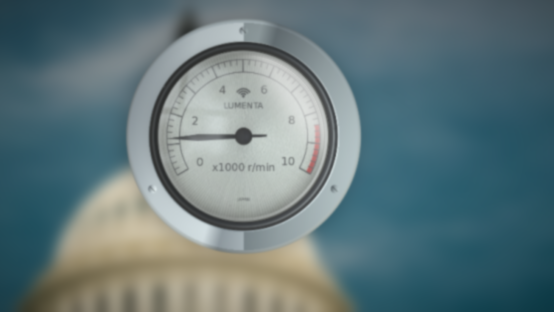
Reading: {"value": 1200, "unit": "rpm"}
